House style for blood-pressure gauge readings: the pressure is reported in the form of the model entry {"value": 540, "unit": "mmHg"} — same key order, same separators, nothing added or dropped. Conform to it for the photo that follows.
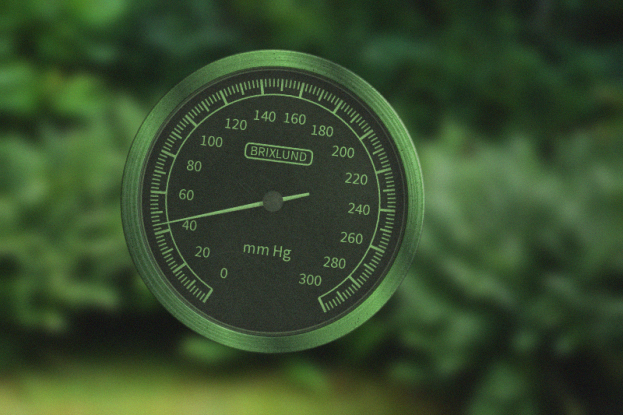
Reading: {"value": 44, "unit": "mmHg"}
